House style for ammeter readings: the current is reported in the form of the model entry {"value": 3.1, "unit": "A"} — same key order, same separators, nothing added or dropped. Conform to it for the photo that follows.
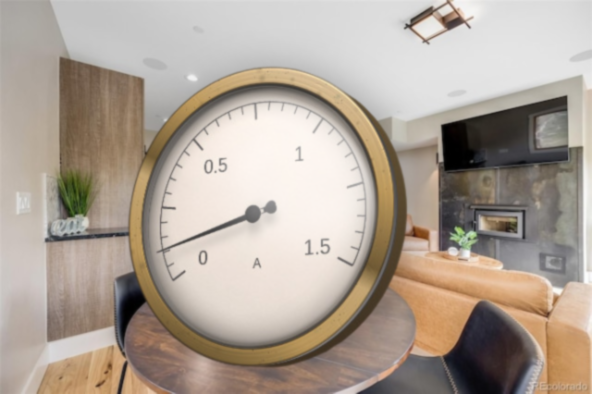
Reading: {"value": 0.1, "unit": "A"}
